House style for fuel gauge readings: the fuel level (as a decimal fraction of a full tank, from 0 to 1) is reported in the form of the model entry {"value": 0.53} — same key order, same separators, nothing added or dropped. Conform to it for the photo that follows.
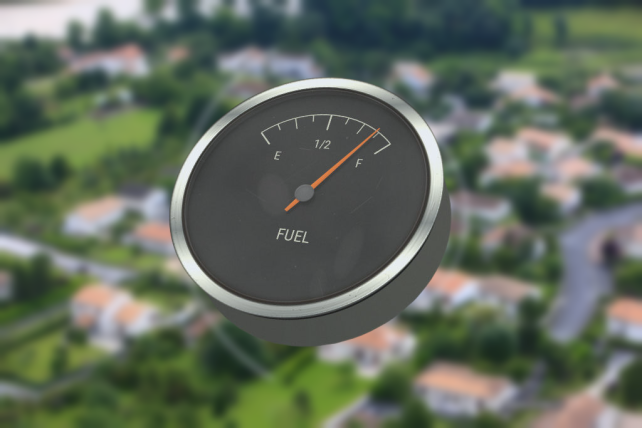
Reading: {"value": 0.875}
